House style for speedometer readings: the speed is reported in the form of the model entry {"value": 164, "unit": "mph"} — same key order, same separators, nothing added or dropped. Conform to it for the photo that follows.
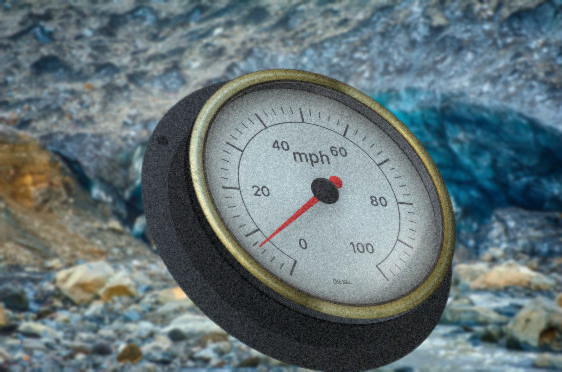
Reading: {"value": 7, "unit": "mph"}
